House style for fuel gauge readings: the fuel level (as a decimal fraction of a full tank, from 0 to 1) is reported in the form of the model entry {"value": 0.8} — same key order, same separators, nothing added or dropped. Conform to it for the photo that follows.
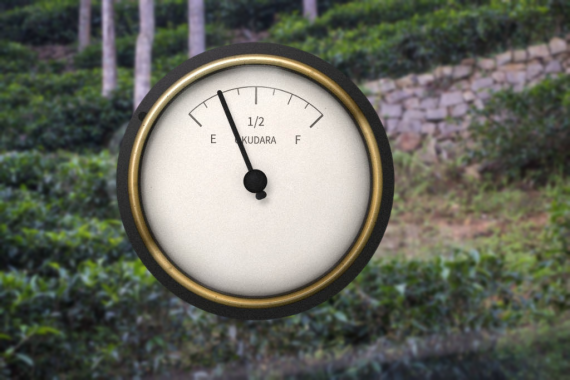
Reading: {"value": 0.25}
